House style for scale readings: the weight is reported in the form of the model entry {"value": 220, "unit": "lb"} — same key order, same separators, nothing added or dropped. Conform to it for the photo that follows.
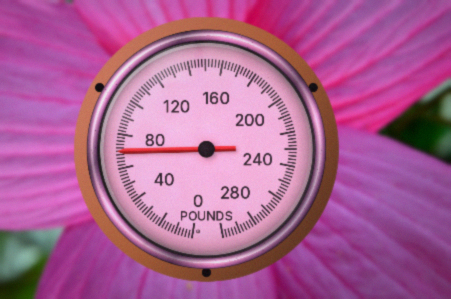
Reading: {"value": 70, "unit": "lb"}
